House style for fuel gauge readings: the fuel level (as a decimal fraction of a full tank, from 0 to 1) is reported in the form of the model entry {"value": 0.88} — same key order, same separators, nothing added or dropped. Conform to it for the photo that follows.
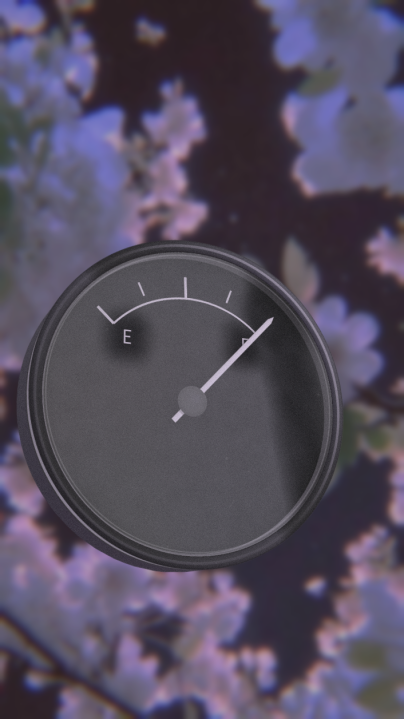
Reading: {"value": 1}
